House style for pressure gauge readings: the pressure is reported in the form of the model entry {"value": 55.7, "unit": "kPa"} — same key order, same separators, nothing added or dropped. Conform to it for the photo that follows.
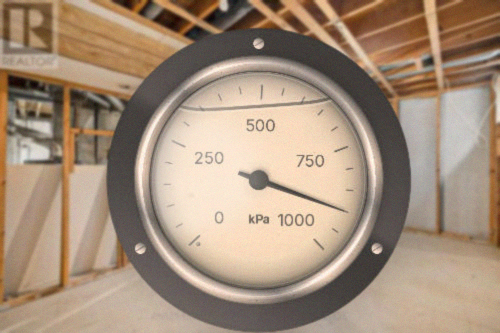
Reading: {"value": 900, "unit": "kPa"}
